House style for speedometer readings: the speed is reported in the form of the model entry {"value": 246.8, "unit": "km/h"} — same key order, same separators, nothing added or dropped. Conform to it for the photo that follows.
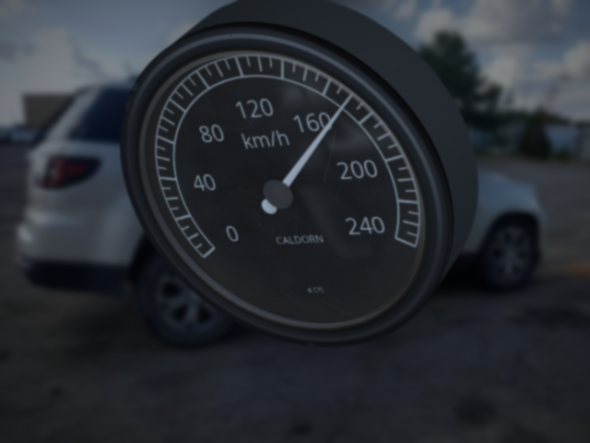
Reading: {"value": 170, "unit": "km/h"}
